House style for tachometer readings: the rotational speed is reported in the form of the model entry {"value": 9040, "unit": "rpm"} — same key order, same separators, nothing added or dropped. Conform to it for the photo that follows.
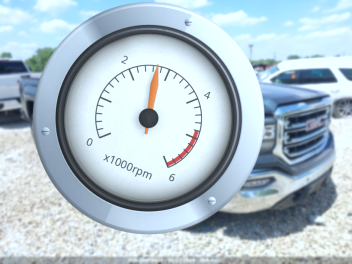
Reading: {"value": 2700, "unit": "rpm"}
